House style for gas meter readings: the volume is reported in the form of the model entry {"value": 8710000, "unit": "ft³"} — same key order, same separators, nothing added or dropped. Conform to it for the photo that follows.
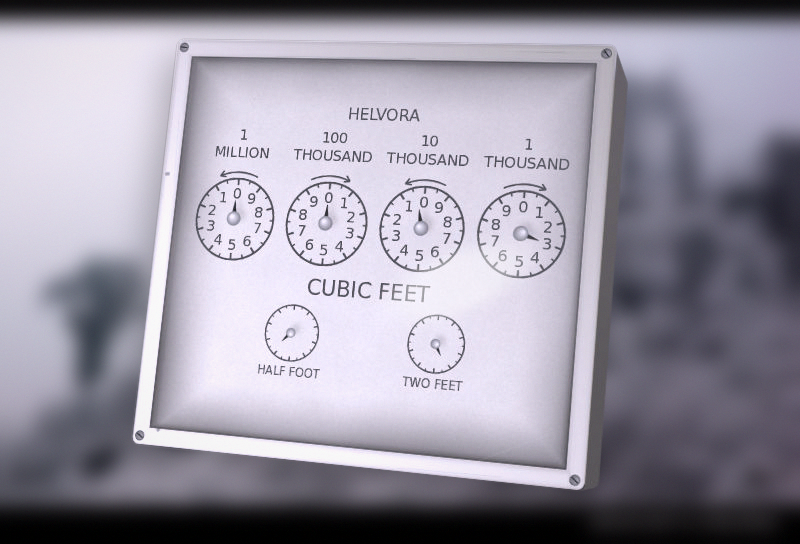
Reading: {"value": 300, "unit": "ft³"}
